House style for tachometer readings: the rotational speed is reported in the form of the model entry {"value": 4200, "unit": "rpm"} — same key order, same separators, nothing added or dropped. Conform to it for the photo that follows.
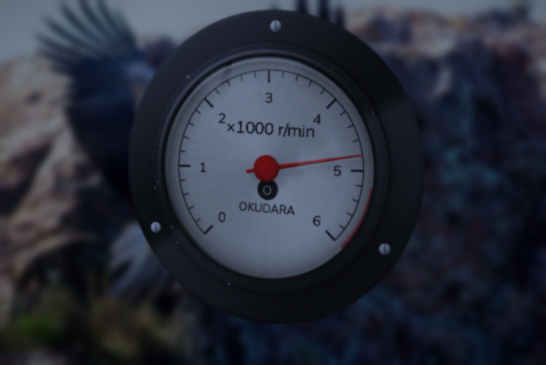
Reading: {"value": 4800, "unit": "rpm"}
